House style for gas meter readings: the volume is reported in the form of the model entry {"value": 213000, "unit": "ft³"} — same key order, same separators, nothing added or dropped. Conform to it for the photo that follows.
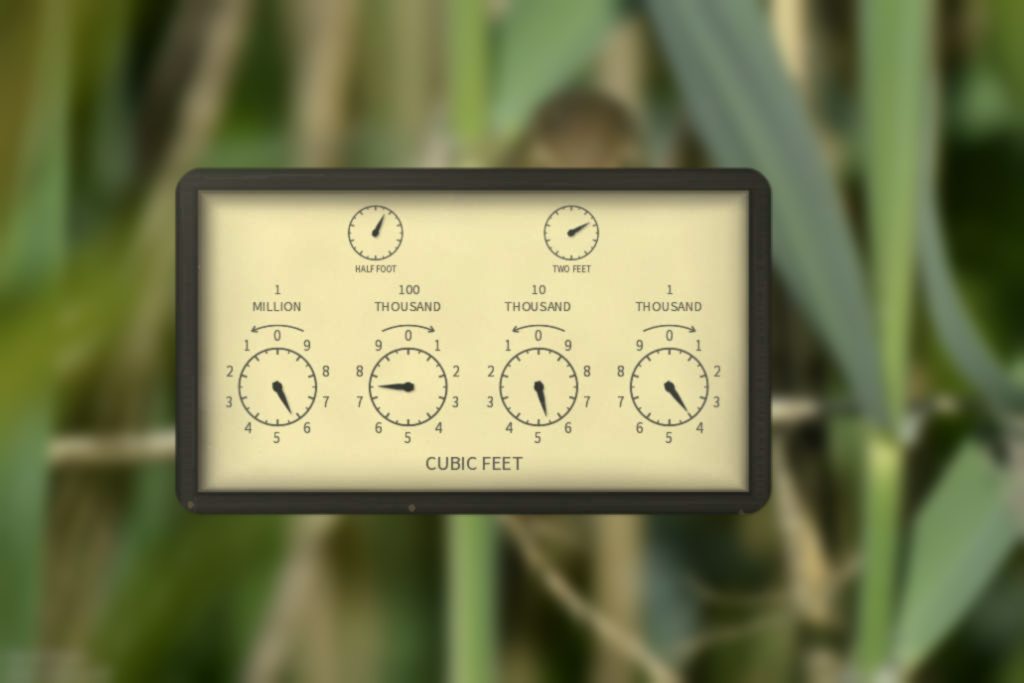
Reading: {"value": 575400, "unit": "ft³"}
